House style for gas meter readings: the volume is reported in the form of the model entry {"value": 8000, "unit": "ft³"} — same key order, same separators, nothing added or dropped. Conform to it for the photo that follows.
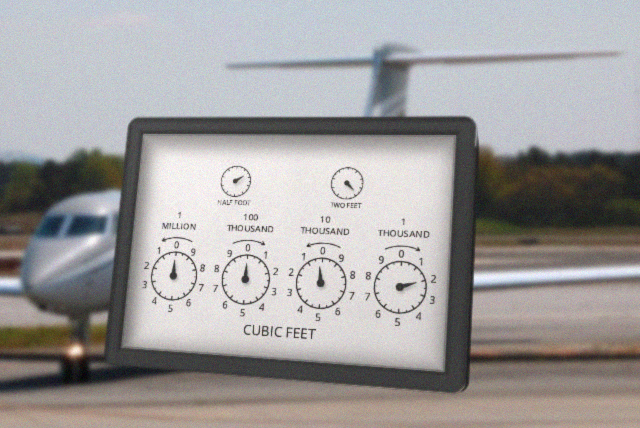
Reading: {"value": 200, "unit": "ft³"}
